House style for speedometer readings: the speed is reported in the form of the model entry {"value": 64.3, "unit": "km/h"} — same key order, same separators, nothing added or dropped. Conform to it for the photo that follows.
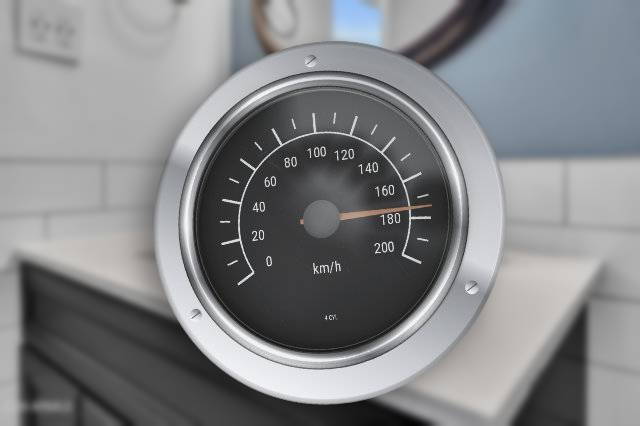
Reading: {"value": 175, "unit": "km/h"}
